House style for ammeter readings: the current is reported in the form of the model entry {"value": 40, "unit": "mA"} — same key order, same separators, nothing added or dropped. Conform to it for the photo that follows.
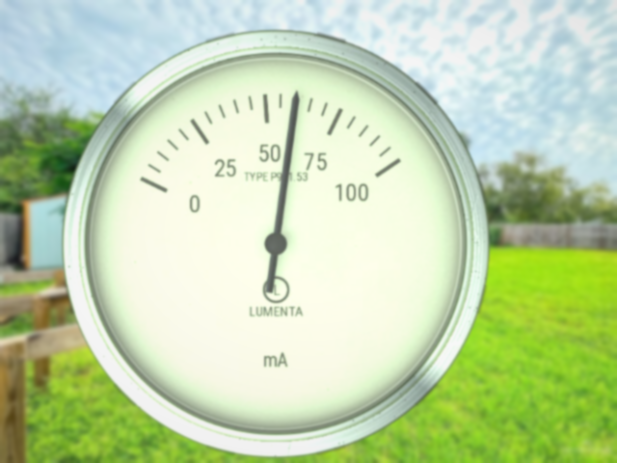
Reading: {"value": 60, "unit": "mA"}
